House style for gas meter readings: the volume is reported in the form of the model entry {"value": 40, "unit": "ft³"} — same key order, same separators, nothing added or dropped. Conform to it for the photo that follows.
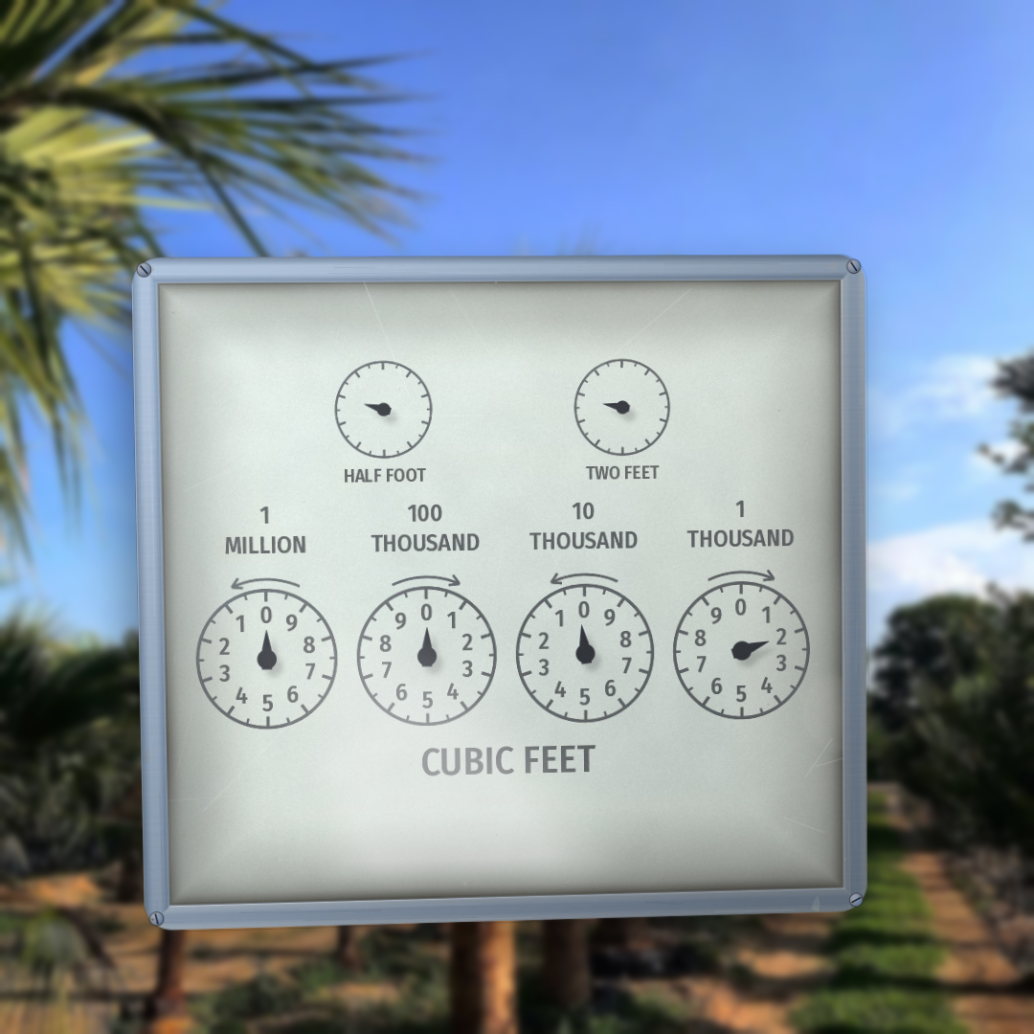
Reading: {"value": 200, "unit": "ft³"}
